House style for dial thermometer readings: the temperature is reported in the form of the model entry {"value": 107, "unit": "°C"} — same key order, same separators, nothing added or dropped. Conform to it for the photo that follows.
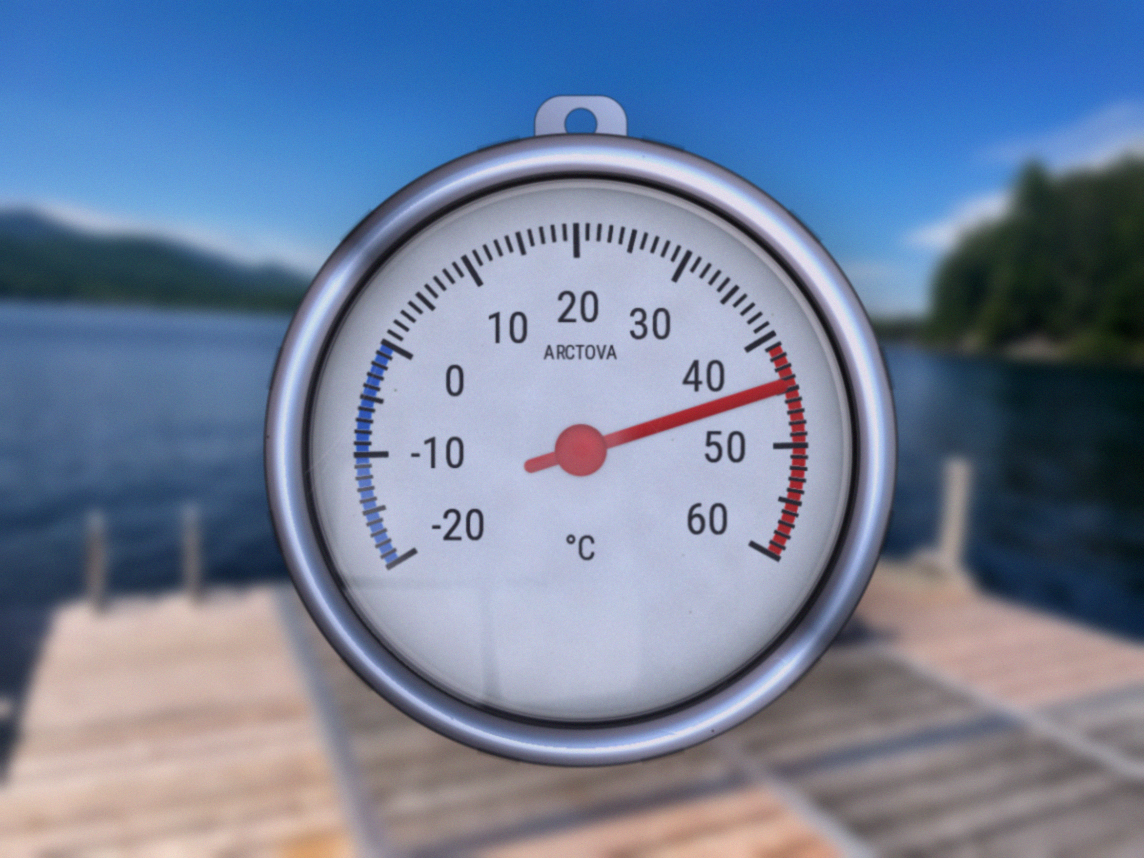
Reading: {"value": 44.5, "unit": "°C"}
